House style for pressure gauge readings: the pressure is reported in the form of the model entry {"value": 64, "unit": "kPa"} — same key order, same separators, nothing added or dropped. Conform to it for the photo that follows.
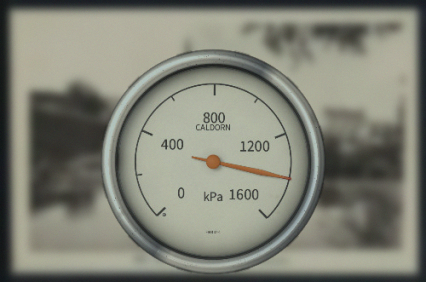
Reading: {"value": 1400, "unit": "kPa"}
